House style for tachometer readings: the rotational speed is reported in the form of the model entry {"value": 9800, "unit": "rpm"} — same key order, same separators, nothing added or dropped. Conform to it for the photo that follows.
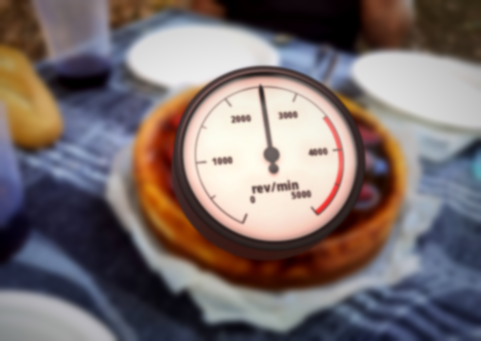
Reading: {"value": 2500, "unit": "rpm"}
